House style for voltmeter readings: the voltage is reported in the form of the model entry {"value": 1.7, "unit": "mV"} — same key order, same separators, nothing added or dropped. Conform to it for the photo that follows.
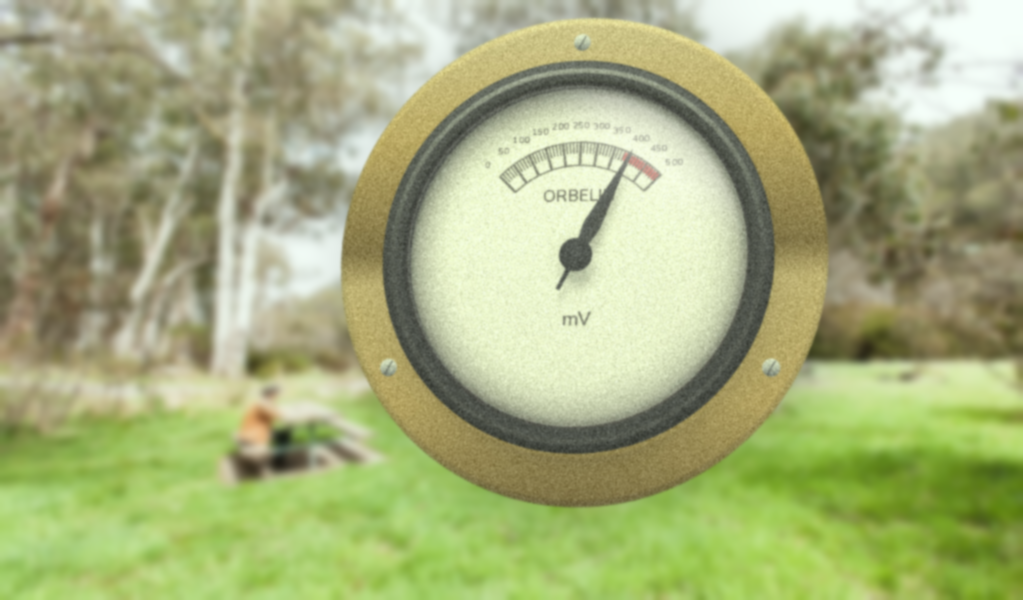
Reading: {"value": 400, "unit": "mV"}
